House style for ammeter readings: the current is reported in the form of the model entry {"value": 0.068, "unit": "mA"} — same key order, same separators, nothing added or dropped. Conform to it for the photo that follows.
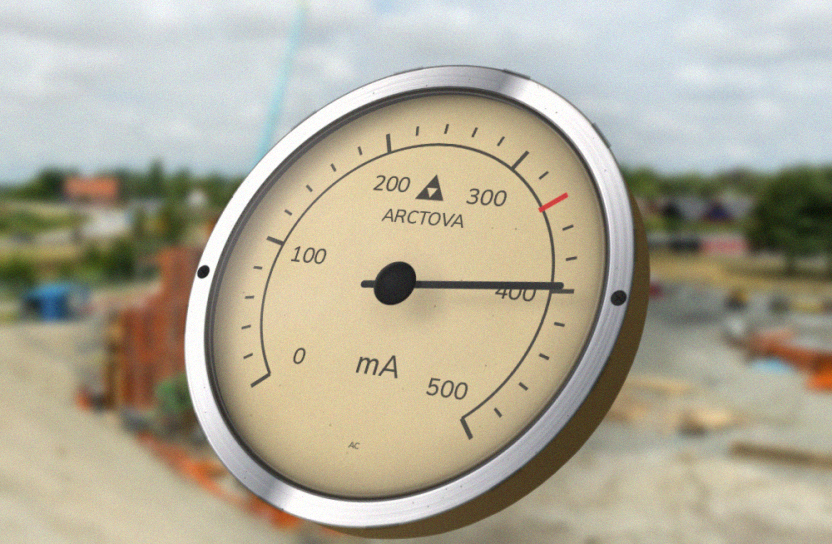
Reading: {"value": 400, "unit": "mA"}
